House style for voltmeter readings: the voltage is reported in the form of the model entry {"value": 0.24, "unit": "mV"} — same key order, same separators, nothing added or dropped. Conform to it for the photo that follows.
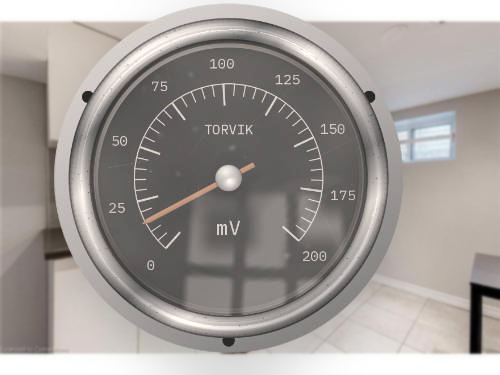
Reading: {"value": 15, "unit": "mV"}
